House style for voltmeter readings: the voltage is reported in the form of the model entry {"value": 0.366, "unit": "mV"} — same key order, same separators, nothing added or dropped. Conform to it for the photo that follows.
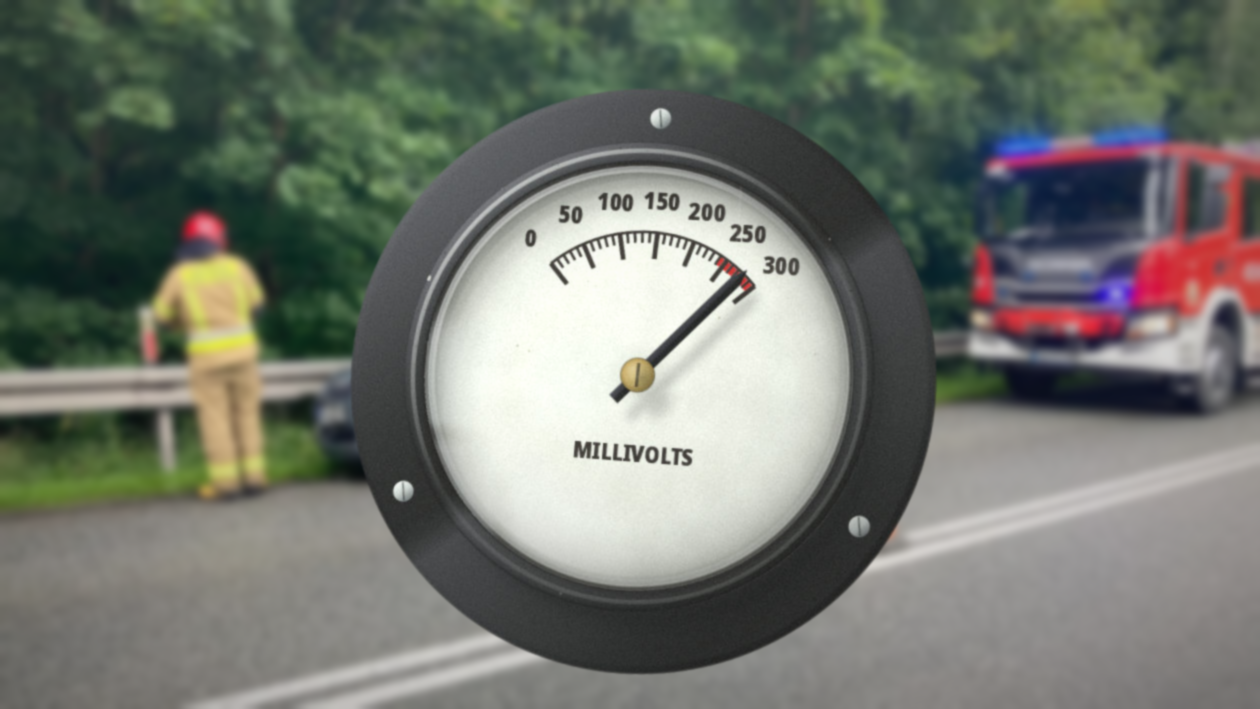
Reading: {"value": 280, "unit": "mV"}
